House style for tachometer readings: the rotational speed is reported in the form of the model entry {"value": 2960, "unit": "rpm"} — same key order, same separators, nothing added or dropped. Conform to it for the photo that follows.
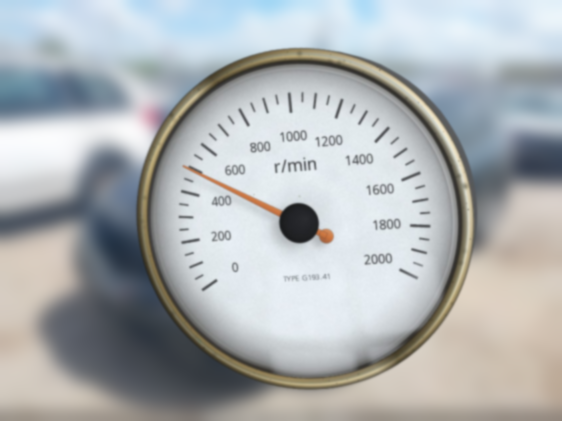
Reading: {"value": 500, "unit": "rpm"}
